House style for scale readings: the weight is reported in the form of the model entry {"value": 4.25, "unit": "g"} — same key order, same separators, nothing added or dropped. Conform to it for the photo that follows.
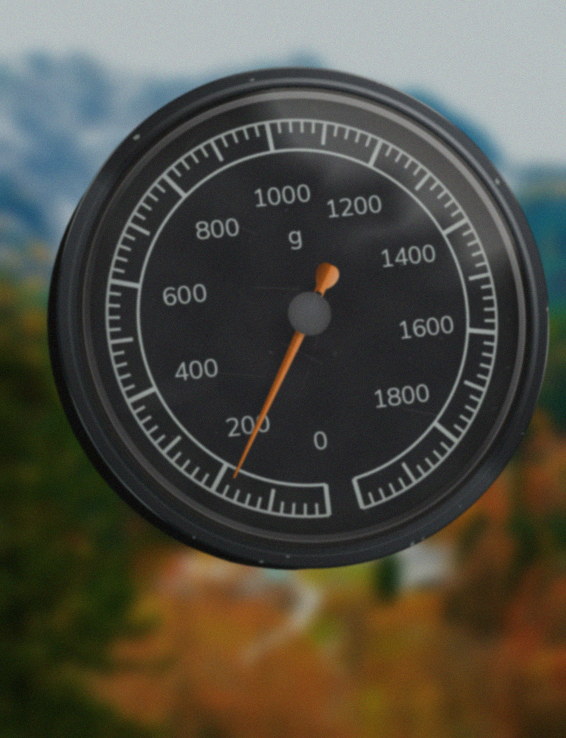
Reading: {"value": 180, "unit": "g"}
